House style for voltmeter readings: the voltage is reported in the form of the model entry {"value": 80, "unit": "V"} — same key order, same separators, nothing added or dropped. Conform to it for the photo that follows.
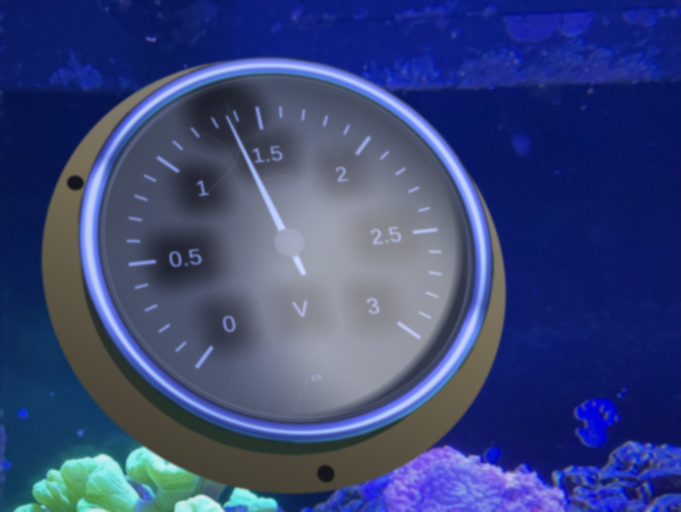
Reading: {"value": 1.35, "unit": "V"}
